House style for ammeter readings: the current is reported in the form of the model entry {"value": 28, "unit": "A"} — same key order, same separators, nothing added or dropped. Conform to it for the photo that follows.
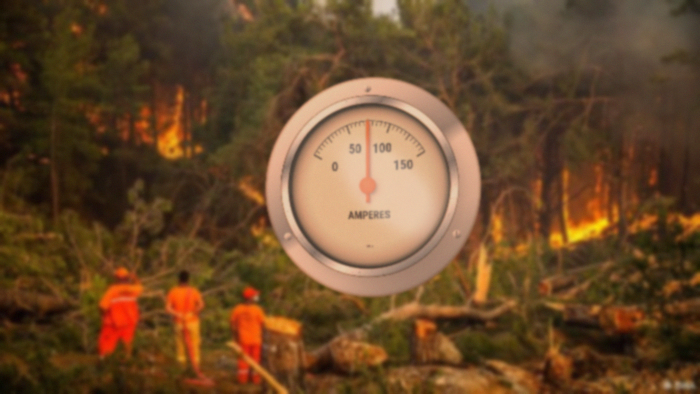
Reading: {"value": 75, "unit": "A"}
